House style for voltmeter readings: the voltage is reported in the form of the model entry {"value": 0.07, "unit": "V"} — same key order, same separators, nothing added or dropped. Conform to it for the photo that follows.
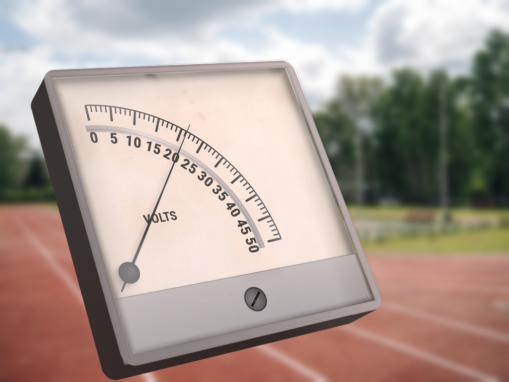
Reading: {"value": 21, "unit": "V"}
